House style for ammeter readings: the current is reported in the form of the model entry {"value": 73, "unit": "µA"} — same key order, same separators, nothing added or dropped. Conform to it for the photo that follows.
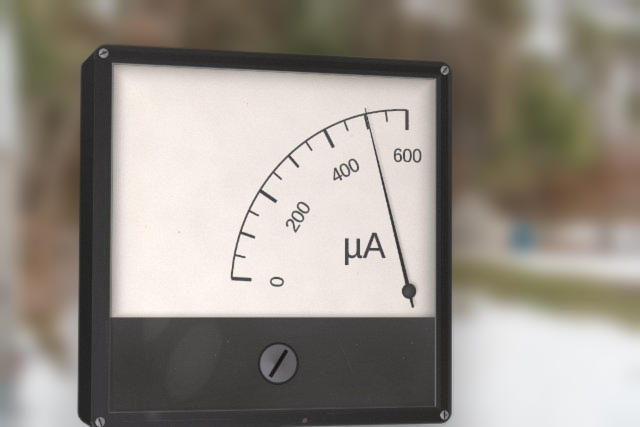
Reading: {"value": 500, "unit": "µA"}
